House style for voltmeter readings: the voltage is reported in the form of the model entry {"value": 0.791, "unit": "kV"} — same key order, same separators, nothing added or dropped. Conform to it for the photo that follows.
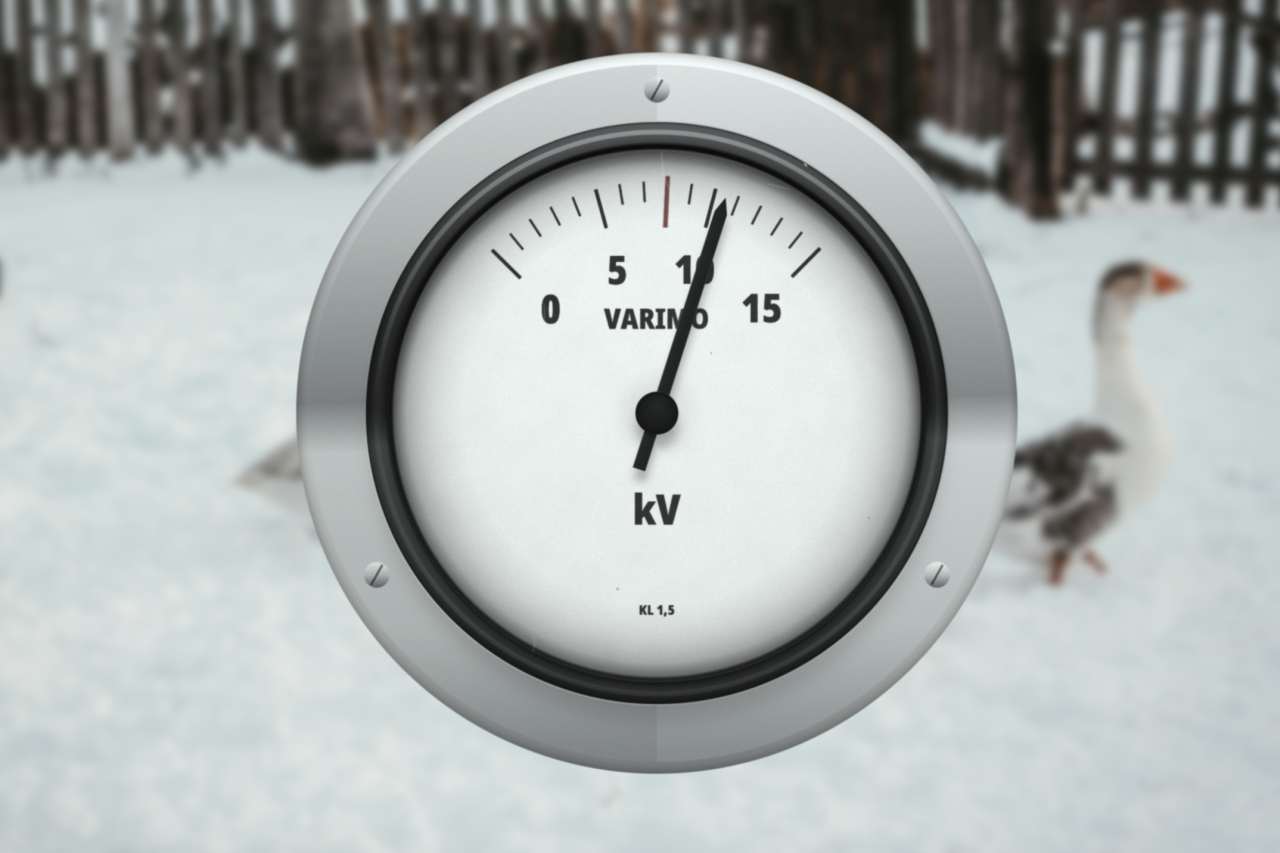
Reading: {"value": 10.5, "unit": "kV"}
